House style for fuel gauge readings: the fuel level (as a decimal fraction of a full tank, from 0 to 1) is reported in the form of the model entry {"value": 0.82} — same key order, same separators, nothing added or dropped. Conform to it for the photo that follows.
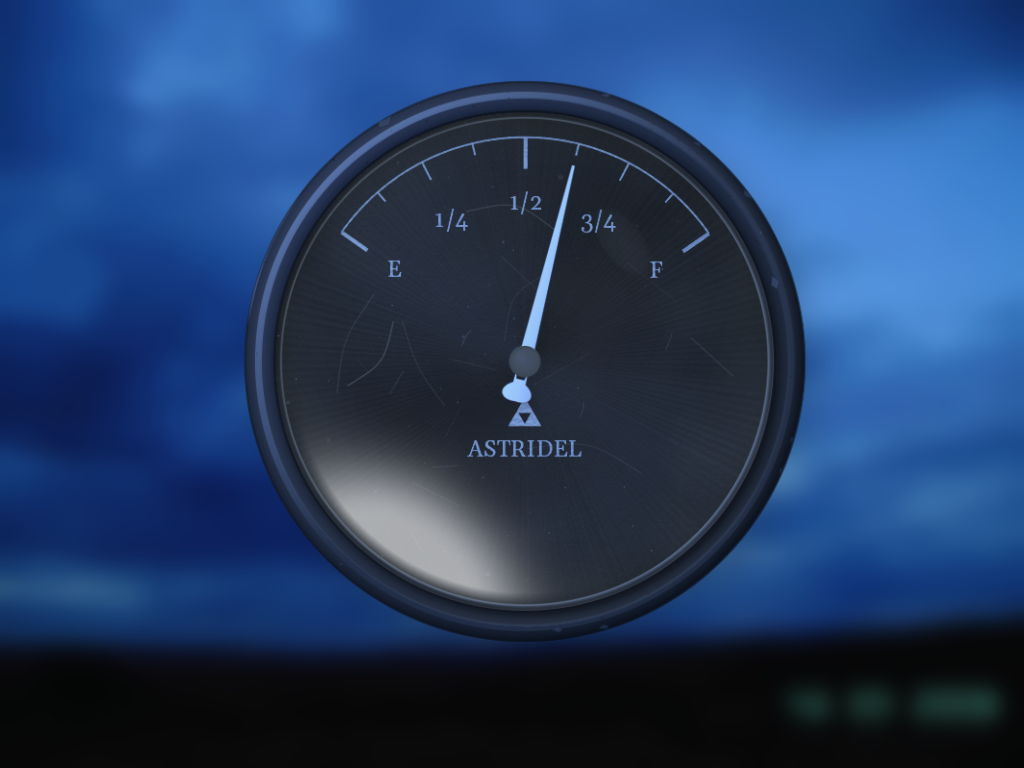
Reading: {"value": 0.625}
